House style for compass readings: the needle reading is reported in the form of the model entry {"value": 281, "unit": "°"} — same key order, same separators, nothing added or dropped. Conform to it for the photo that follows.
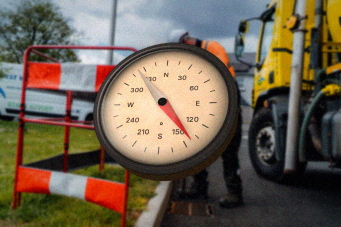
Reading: {"value": 142.5, "unit": "°"}
